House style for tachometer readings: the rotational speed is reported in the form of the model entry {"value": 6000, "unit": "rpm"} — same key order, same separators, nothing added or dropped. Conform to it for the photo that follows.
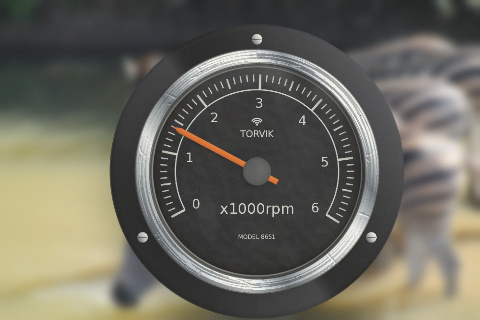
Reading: {"value": 1400, "unit": "rpm"}
